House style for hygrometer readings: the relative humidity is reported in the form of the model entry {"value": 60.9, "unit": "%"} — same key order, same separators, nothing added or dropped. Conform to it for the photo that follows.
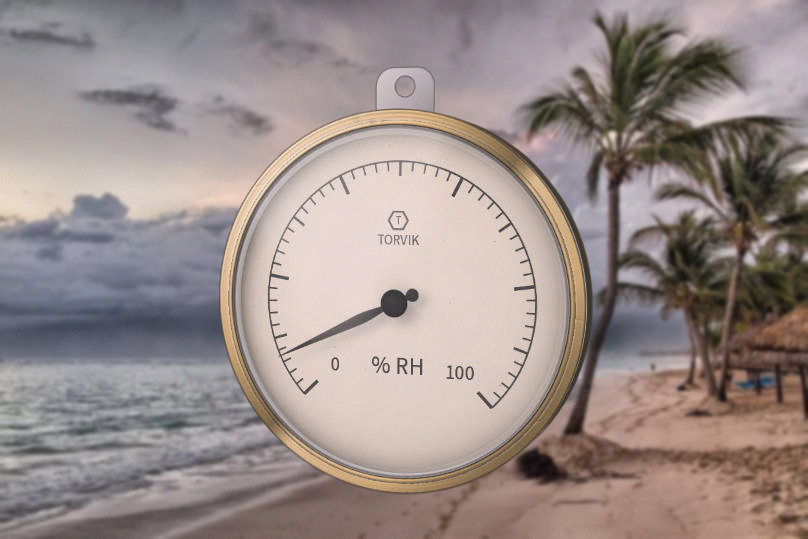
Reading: {"value": 7, "unit": "%"}
